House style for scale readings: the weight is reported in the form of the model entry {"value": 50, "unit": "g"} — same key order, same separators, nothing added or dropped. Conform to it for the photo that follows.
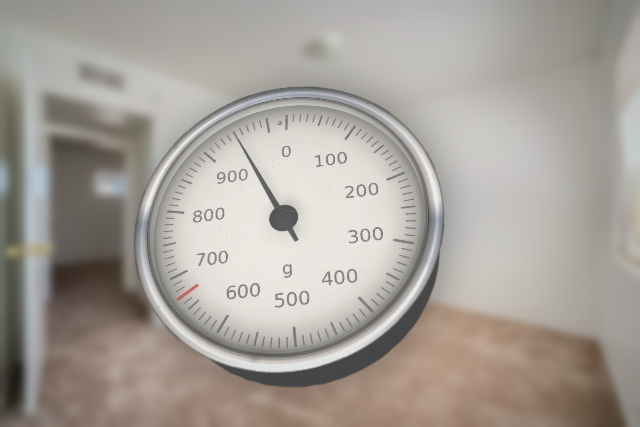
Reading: {"value": 950, "unit": "g"}
